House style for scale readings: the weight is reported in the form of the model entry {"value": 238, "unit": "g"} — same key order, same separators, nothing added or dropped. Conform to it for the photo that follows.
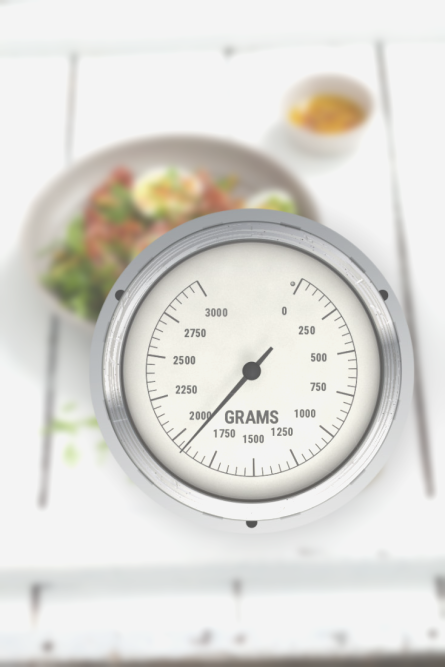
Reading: {"value": 1925, "unit": "g"}
